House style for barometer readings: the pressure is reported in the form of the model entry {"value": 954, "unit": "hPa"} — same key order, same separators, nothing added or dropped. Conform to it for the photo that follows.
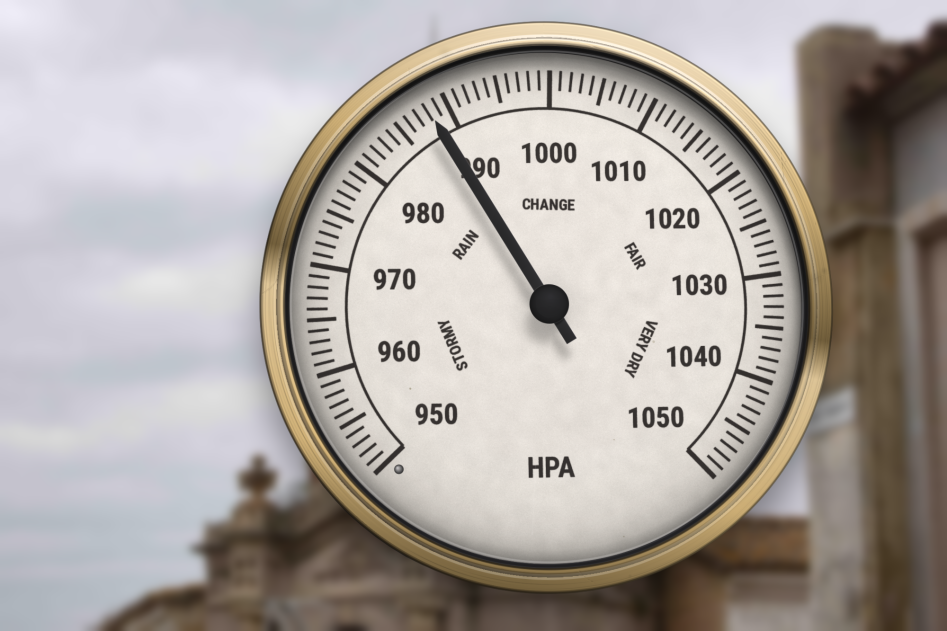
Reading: {"value": 988, "unit": "hPa"}
